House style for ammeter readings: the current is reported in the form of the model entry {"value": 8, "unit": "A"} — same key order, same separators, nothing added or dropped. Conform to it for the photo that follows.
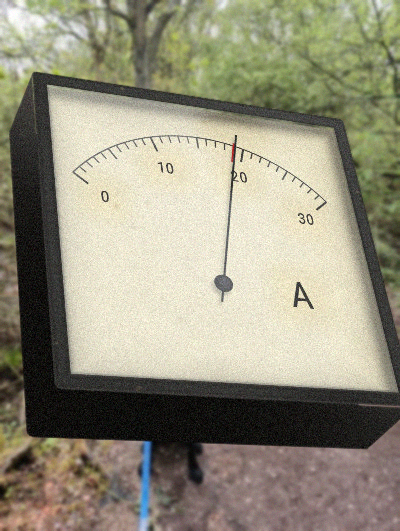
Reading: {"value": 19, "unit": "A"}
